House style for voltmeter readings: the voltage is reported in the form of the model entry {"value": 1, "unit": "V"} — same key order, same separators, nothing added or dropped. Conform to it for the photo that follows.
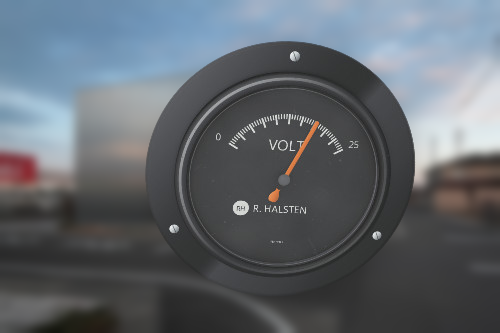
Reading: {"value": 17.5, "unit": "V"}
